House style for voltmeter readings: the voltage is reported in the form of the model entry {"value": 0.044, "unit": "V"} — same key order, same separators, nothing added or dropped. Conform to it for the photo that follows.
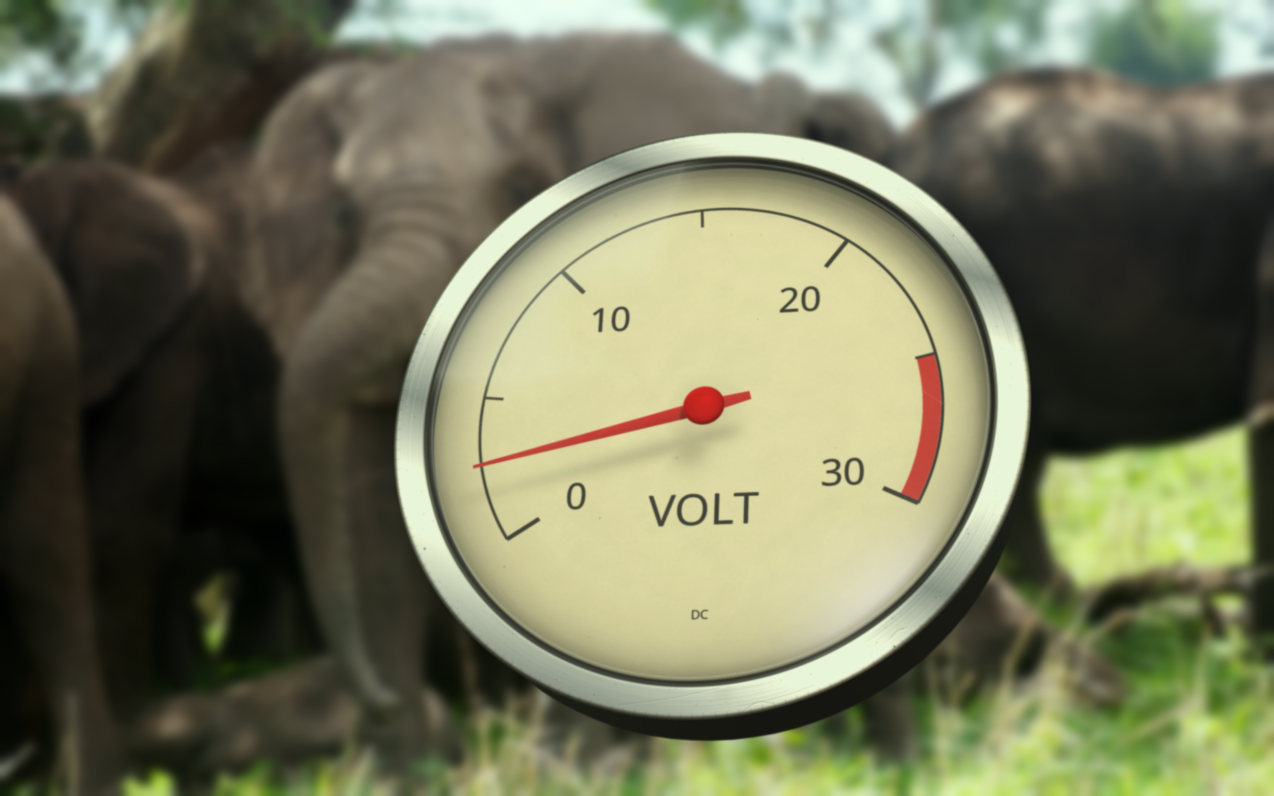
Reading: {"value": 2.5, "unit": "V"}
